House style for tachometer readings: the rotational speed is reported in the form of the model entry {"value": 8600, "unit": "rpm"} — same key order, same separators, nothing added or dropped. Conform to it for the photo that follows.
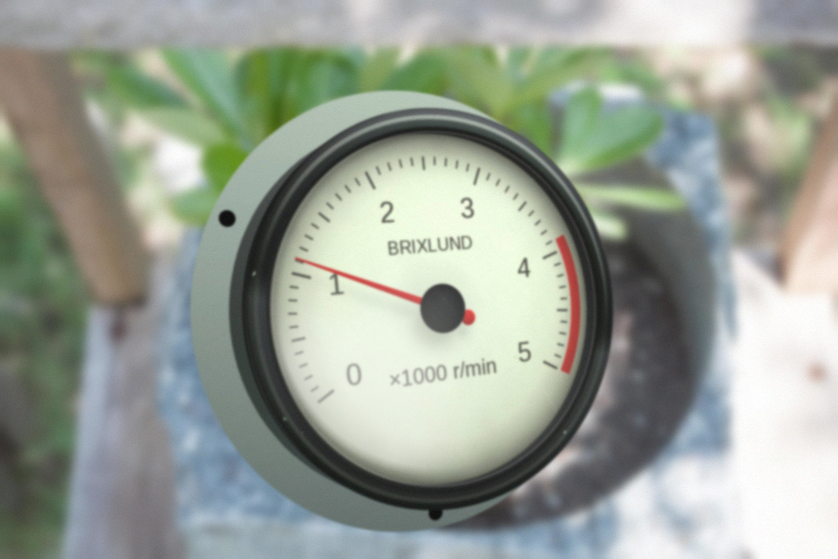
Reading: {"value": 1100, "unit": "rpm"}
